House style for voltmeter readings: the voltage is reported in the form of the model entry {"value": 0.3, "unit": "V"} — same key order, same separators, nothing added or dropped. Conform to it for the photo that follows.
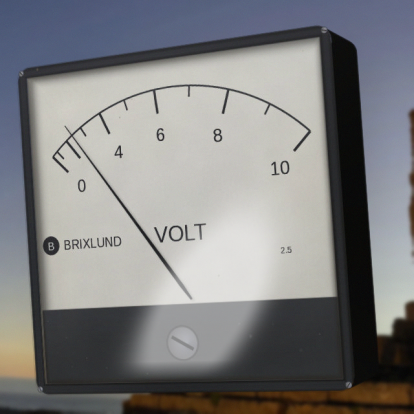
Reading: {"value": 2.5, "unit": "V"}
